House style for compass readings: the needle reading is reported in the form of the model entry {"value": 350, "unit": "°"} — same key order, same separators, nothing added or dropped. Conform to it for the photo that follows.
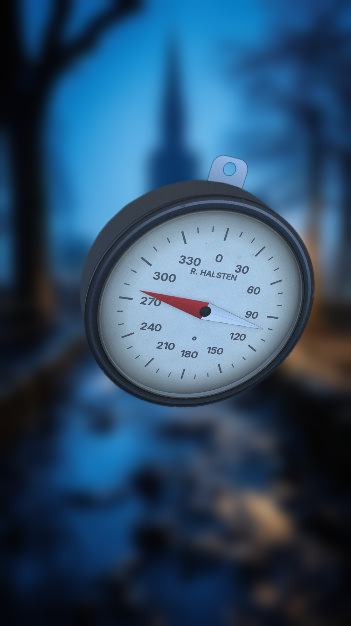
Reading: {"value": 280, "unit": "°"}
